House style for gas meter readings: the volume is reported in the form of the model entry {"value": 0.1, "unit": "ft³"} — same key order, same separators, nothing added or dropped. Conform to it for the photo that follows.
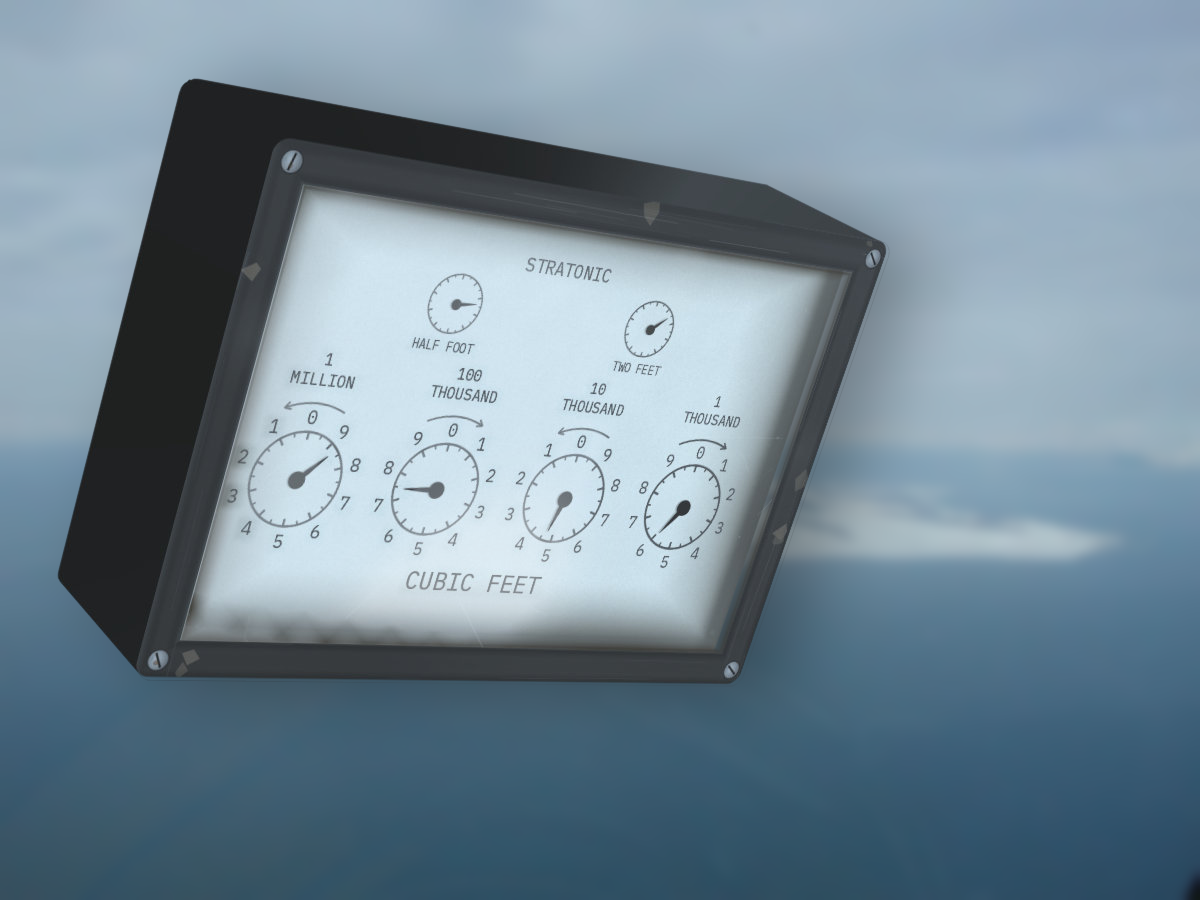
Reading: {"value": 874600, "unit": "ft³"}
